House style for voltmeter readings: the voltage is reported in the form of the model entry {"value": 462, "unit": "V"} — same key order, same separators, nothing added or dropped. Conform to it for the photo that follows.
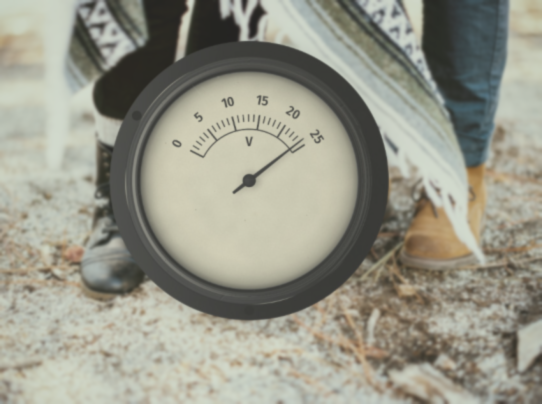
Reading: {"value": 24, "unit": "V"}
